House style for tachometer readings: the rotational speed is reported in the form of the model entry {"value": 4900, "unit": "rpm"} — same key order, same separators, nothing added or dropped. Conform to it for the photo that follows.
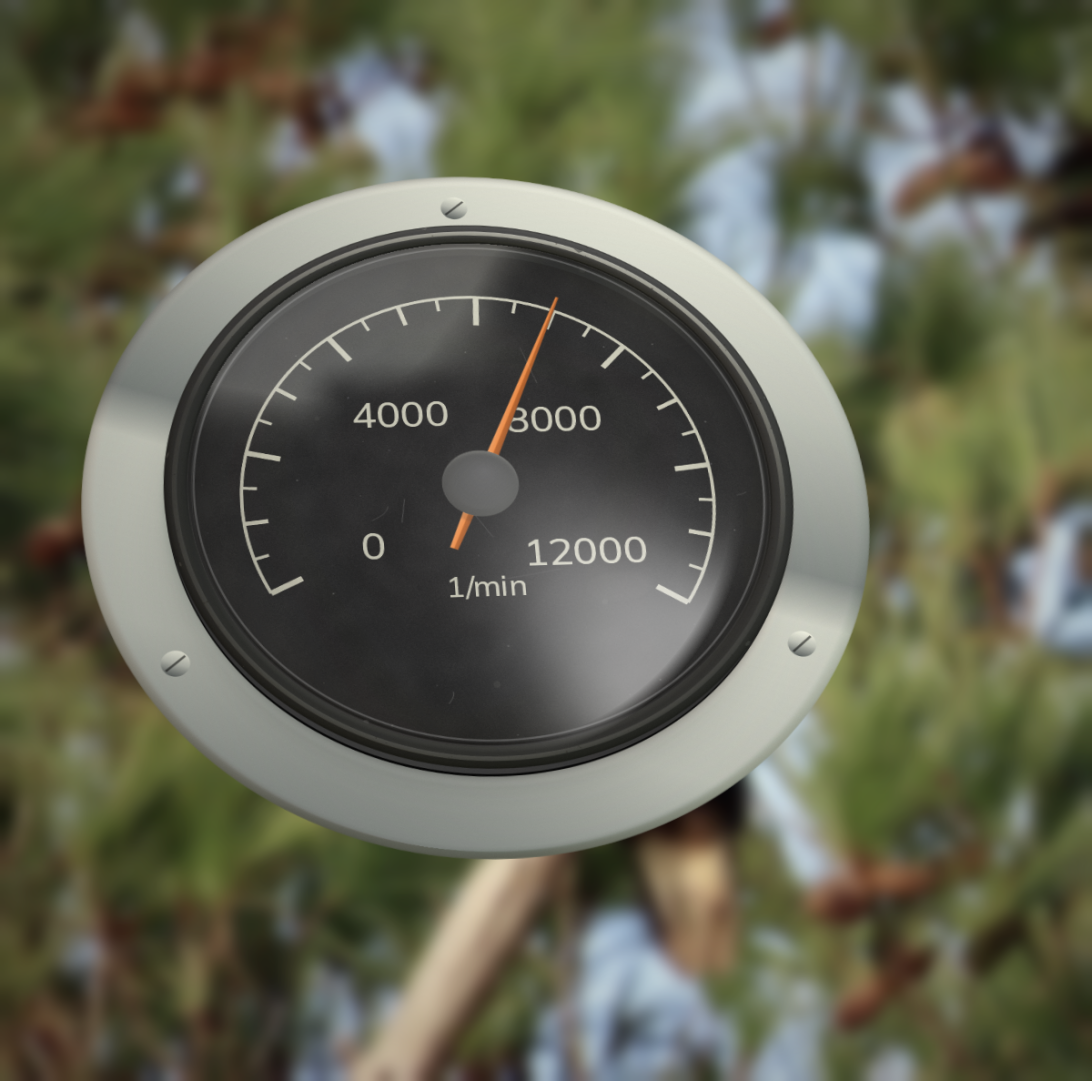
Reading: {"value": 7000, "unit": "rpm"}
